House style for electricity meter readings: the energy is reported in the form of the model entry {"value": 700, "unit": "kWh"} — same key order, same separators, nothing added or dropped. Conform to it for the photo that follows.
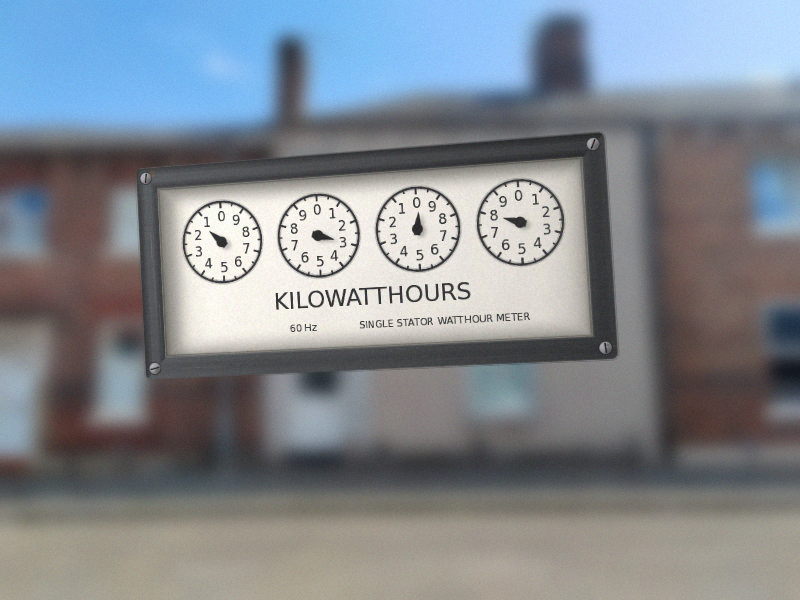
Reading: {"value": 1298, "unit": "kWh"}
